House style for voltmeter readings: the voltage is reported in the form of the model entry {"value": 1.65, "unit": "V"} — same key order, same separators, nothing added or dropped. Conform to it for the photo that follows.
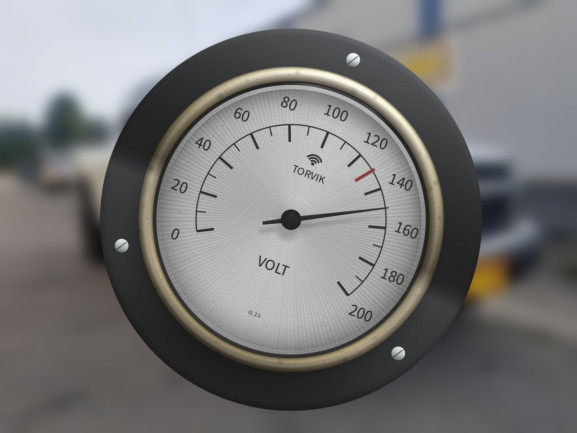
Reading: {"value": 150, "unit": "V"}
